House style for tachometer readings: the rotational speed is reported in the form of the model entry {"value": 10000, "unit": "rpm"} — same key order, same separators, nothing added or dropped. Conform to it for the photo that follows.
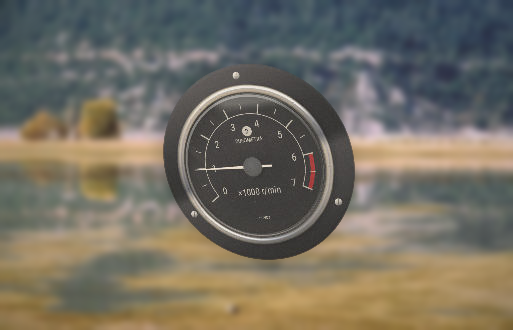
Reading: {"value": 1000, "unit": "rpm"}
